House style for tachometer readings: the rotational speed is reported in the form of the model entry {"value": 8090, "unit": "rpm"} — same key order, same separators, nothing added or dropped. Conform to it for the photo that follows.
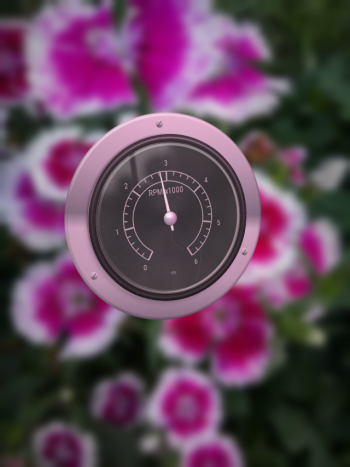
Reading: {"value": 2800, "unit": "rpm"}
